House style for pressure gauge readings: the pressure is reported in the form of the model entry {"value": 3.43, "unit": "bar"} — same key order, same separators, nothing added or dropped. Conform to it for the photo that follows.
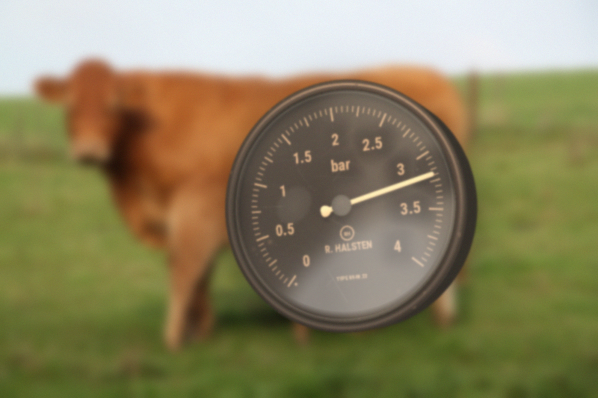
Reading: {"value": 3.2, "unit": "bar"}
